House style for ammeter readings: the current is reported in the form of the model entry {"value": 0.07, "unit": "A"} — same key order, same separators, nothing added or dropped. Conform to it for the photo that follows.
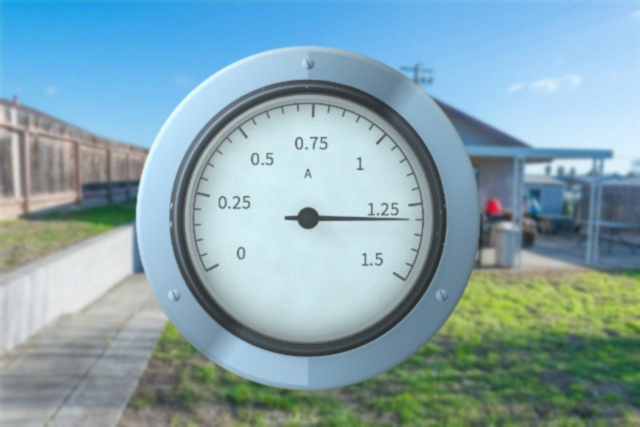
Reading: {"value": 1.3, "unit": "A"}
